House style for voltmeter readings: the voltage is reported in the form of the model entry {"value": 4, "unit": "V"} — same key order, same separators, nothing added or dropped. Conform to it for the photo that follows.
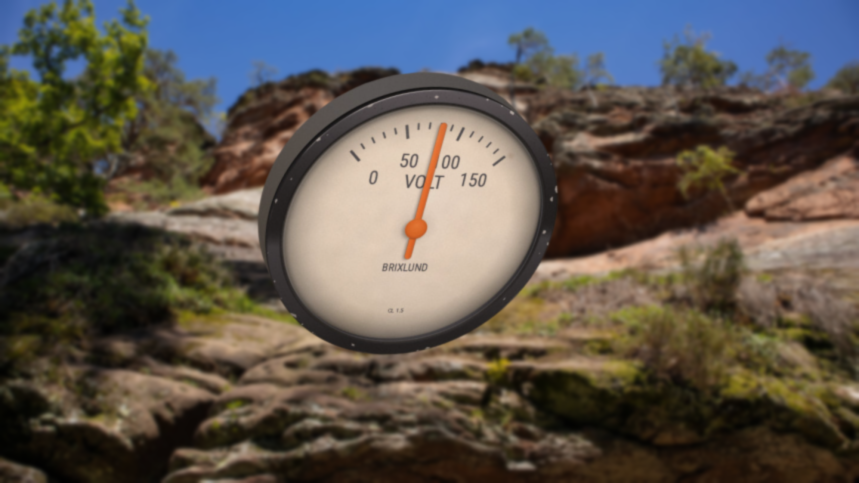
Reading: {"value": 80, "unit": "V"}
